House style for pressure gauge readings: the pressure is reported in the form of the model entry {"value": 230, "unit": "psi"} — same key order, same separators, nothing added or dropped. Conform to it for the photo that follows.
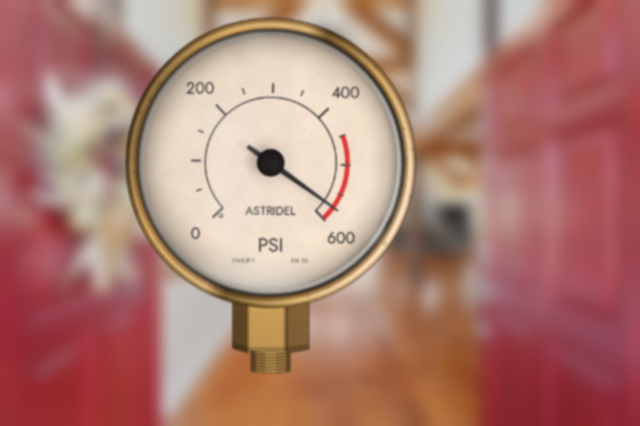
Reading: {"value": 575, "unit": "psi"}
